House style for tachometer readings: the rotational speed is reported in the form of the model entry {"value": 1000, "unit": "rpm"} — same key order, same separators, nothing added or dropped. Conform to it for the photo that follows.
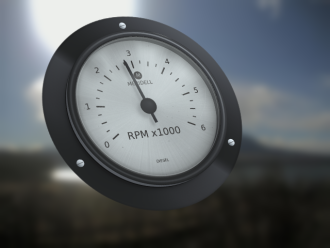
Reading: {"value": 2750, "unit": "rpm"}
